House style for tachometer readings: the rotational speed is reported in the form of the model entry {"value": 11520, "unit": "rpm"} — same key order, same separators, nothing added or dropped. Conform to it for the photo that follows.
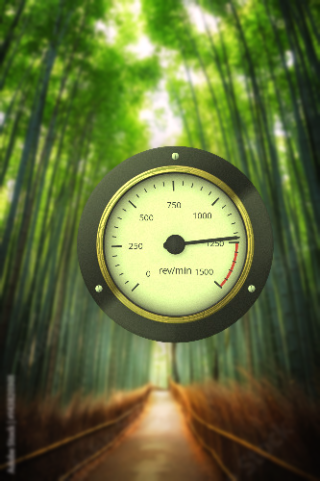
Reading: {"value": 1225, "unit": "rpm"}
